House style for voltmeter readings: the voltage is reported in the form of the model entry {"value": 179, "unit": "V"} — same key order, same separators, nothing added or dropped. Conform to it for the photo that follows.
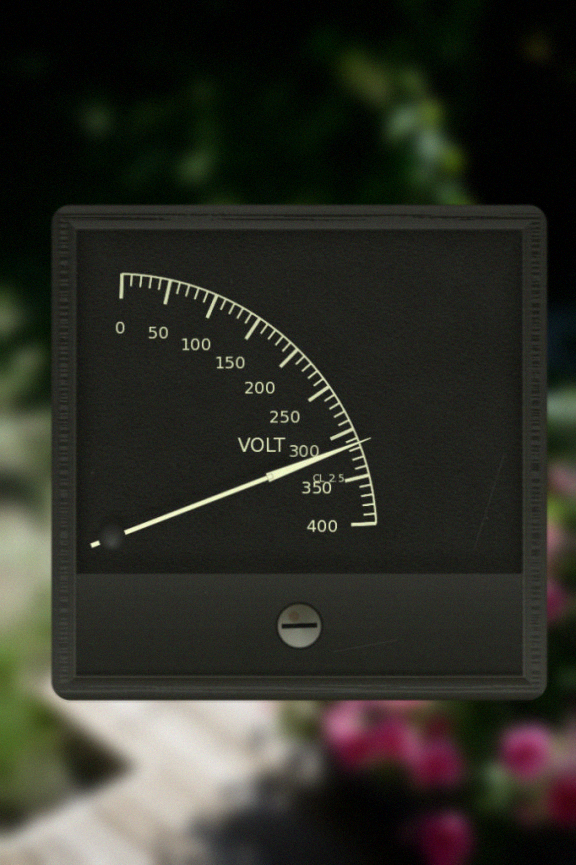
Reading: {"value": 315, "unit": "V"}
